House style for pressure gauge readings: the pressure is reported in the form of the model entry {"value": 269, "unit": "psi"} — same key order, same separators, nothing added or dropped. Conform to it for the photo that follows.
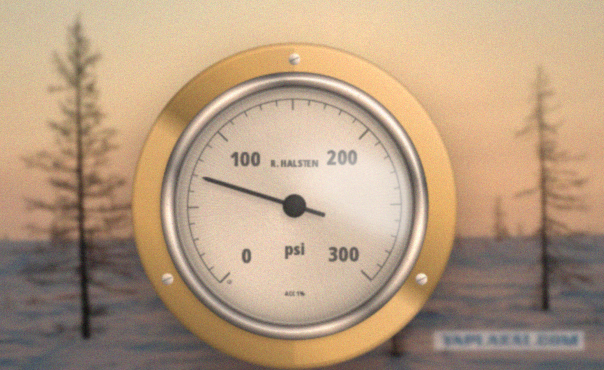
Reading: {"value": 70, "unit": "psi"}
